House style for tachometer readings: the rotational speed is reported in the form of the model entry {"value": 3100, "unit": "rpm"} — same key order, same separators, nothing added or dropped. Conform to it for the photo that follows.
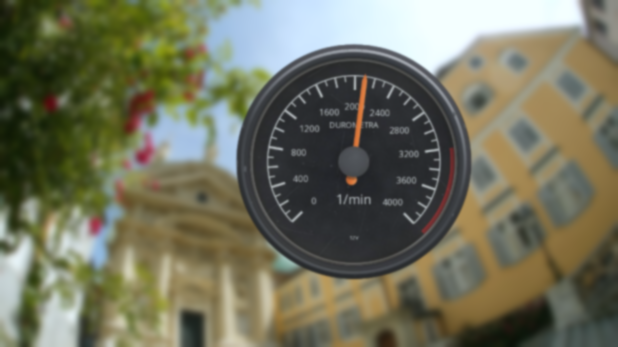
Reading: {"value": 2100, "unit": "rpm"}
